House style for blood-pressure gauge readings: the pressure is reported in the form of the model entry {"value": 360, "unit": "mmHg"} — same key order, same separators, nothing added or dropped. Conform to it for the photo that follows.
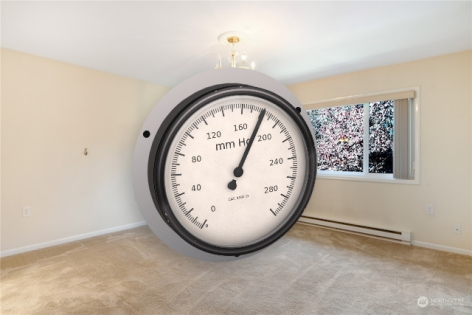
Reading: {"value": 180, "unit": "mmHg"}
